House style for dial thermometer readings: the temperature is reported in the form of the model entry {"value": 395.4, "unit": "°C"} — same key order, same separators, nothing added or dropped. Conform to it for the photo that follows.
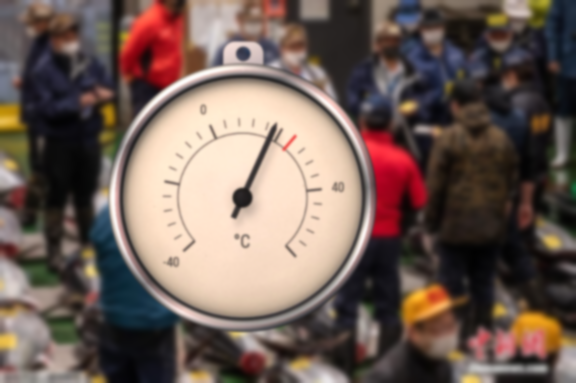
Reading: {"value": 18, "unit": "°C"}
